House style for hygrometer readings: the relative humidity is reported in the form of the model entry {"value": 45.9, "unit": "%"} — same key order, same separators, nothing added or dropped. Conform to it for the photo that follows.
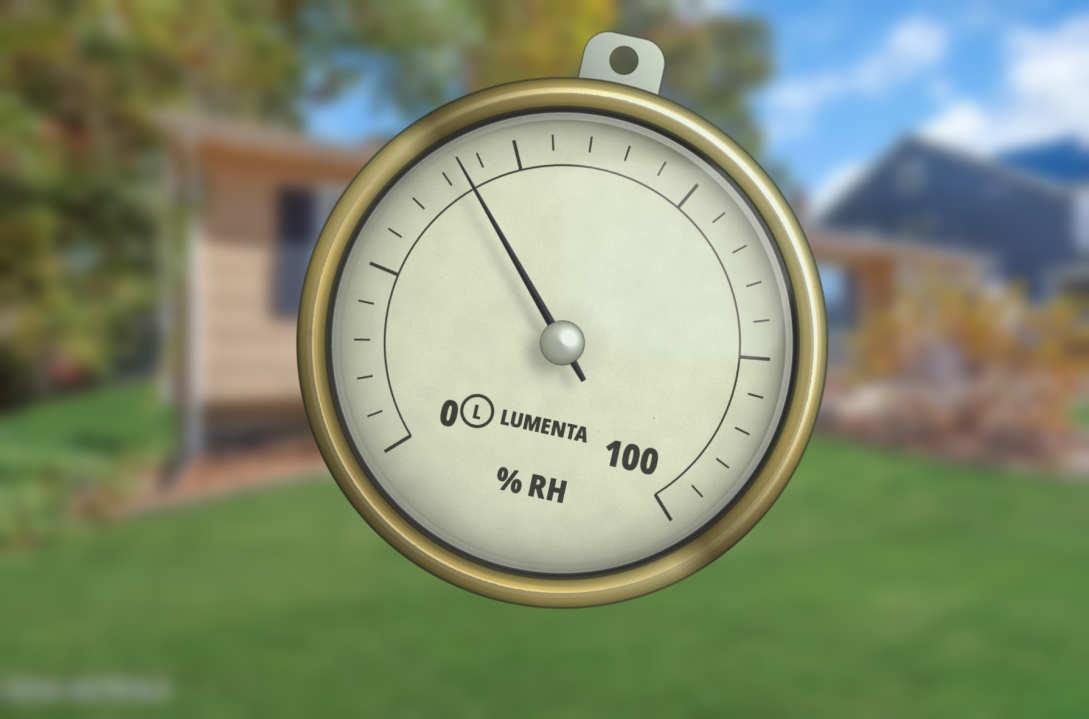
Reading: {"value": 34, "unit": "%"}
